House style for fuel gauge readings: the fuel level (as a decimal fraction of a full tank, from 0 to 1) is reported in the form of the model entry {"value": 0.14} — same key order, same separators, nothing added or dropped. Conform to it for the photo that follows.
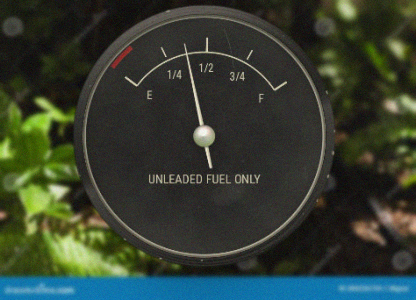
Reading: {"value": 0.375}
